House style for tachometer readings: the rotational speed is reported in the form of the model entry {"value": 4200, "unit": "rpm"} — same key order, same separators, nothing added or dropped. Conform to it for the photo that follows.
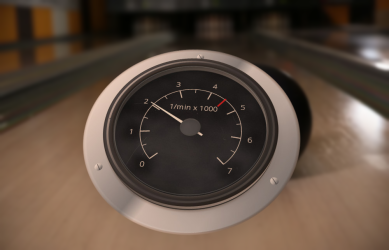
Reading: {"value": 2000, "unit": "rpm"}
